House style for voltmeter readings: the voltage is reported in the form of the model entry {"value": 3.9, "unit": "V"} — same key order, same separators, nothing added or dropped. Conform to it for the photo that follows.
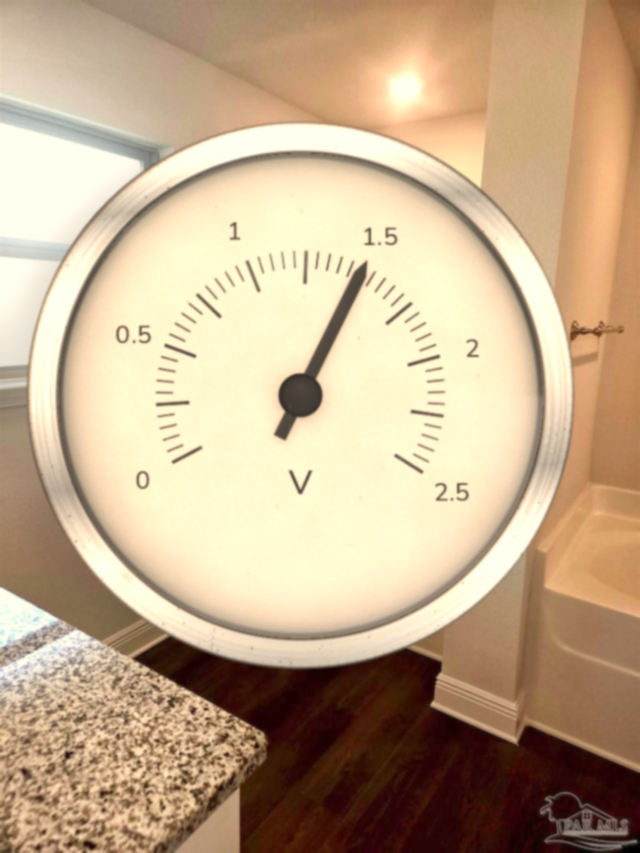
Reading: {"value": 1.5, "unit": "V"}
